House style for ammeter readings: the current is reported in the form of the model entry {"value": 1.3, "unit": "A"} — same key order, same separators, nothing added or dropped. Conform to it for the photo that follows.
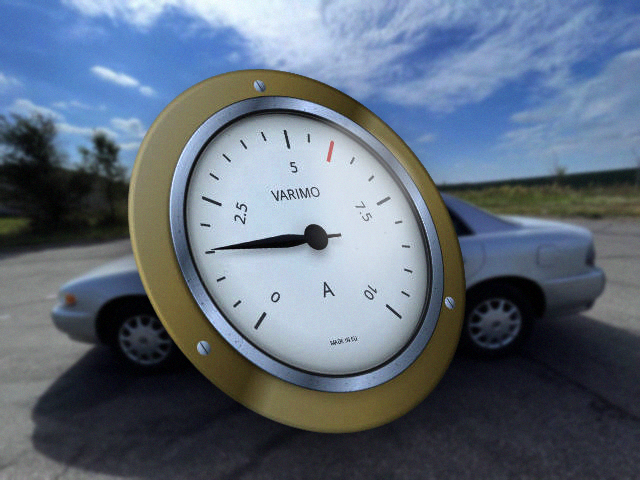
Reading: {"value": 1.5, "unit": "A"}
